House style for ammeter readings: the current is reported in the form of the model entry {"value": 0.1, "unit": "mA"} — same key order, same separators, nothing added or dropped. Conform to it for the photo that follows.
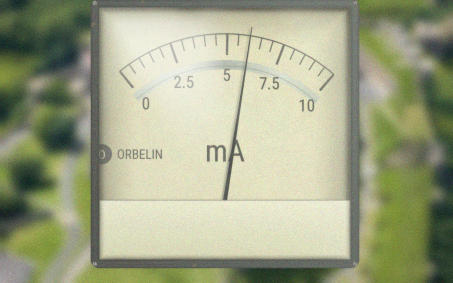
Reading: {"value": 6, "unit": "mA"}
